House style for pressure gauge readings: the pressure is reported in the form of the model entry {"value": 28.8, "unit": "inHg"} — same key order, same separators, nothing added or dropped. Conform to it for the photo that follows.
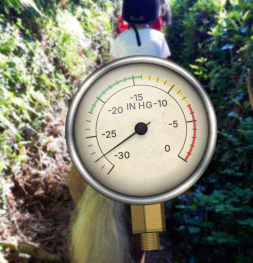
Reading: {"value": -28, "unit": "inHg"}
